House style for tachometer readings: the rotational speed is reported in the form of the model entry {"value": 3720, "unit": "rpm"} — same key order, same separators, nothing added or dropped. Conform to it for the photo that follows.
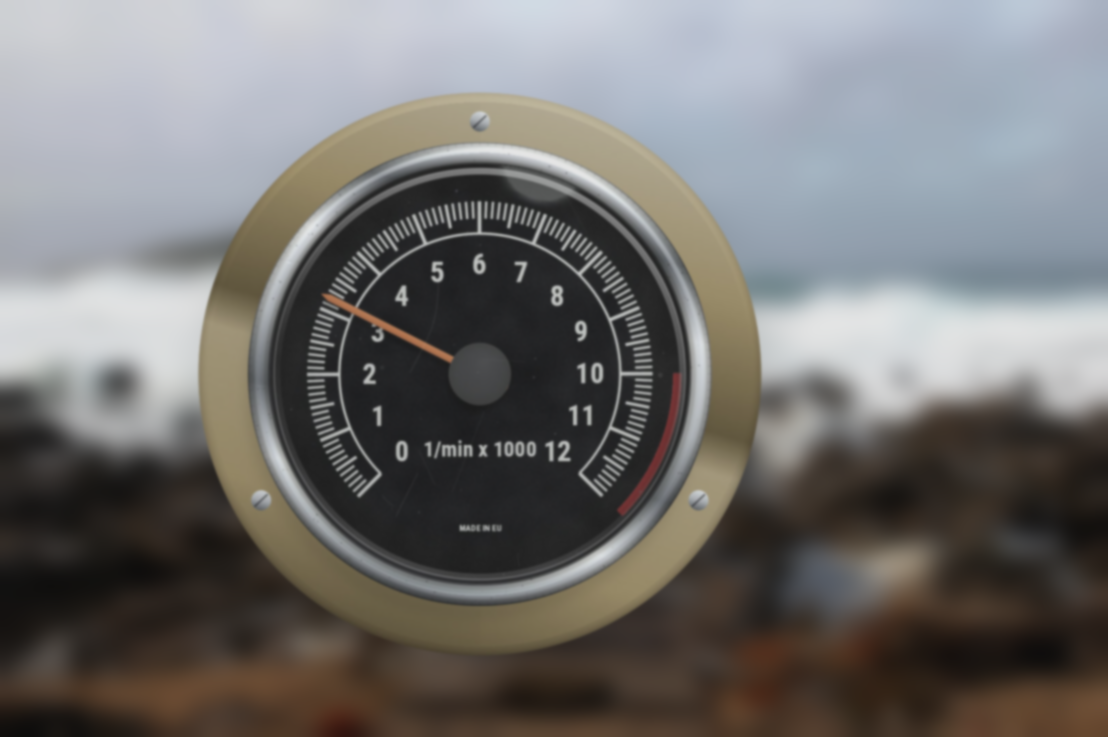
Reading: {"value": 3200, "unit": "rpm"}
